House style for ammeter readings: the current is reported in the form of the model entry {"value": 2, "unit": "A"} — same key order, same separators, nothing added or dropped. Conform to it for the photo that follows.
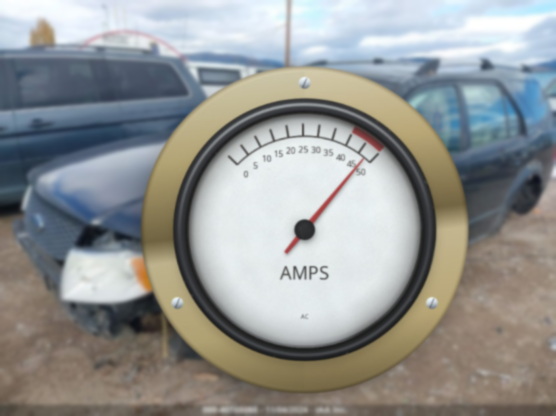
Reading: {"value": 47.5, "unit": "A"}
